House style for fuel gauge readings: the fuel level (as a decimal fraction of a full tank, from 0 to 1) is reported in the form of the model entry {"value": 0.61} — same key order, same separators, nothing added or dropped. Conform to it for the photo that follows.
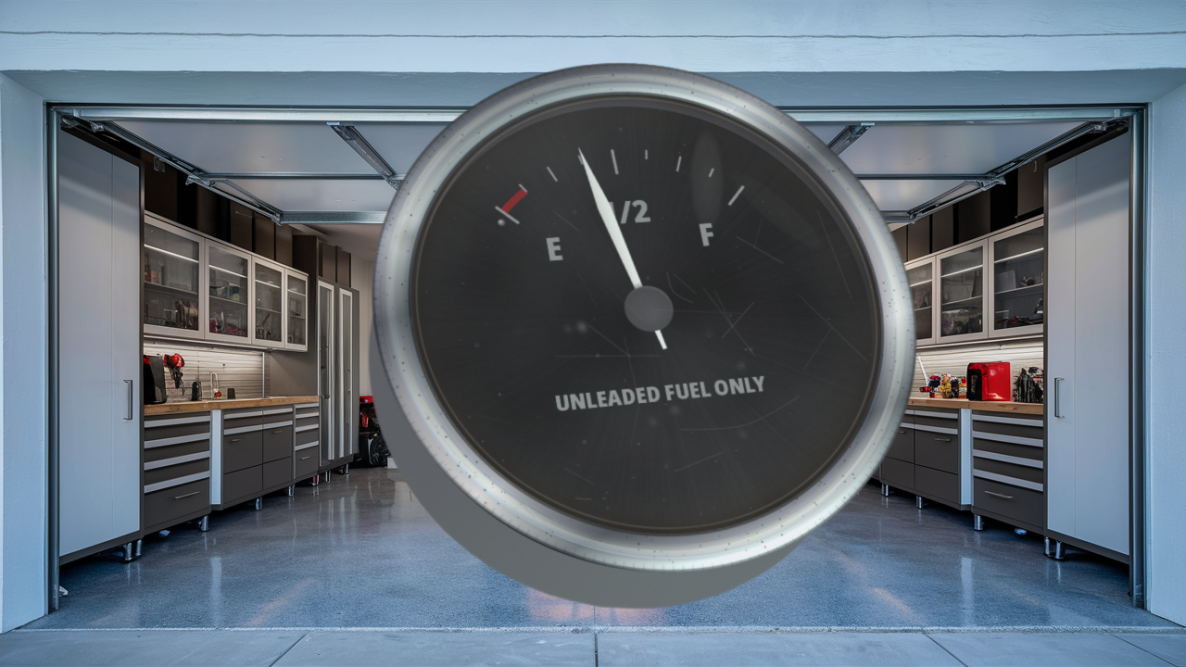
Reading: {"value": 0.375}
